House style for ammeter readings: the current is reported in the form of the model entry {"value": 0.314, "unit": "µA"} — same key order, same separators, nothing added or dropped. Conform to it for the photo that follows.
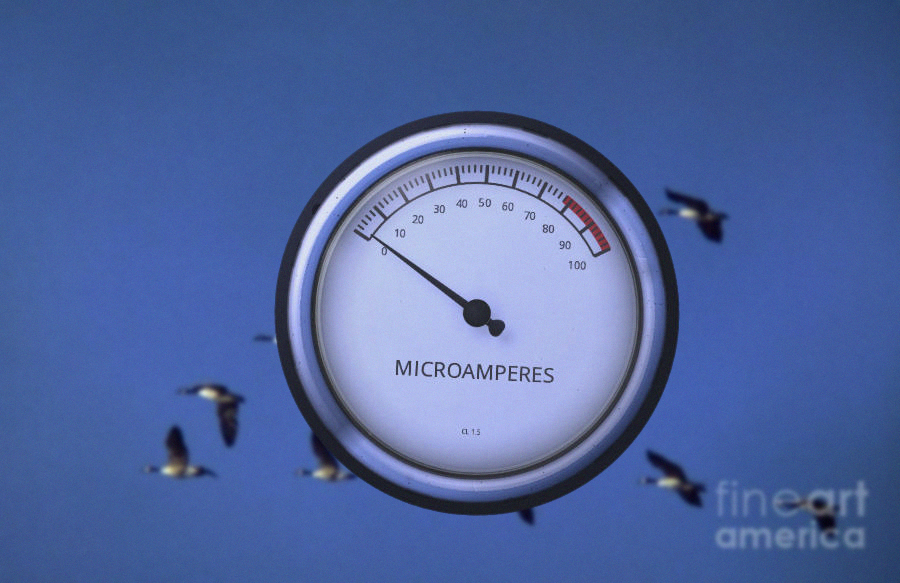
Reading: {"value": 2, "unit": "µA"}
